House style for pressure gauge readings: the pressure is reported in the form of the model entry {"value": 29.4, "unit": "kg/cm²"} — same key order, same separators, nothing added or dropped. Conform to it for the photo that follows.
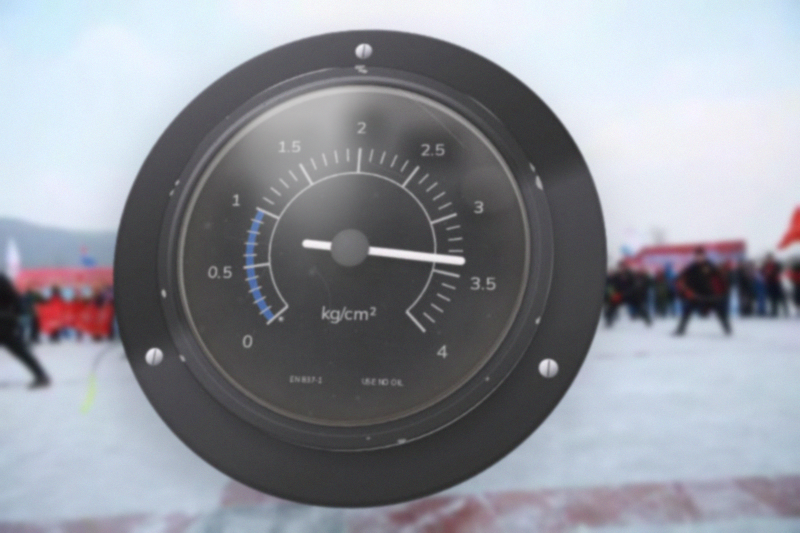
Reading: {"value": 3.4, "unit": "kg/cm²"}
